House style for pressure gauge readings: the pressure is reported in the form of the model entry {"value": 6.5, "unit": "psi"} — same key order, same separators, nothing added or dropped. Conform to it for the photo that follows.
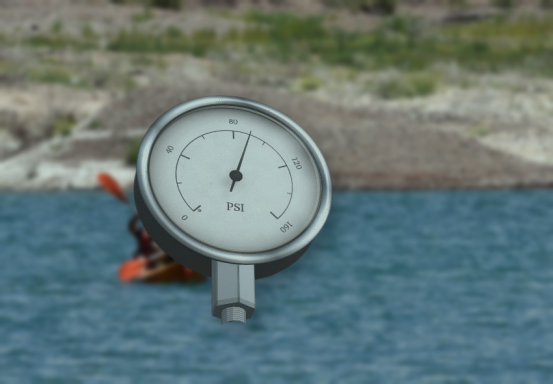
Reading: {"value": 90, "unit": "psi"}
